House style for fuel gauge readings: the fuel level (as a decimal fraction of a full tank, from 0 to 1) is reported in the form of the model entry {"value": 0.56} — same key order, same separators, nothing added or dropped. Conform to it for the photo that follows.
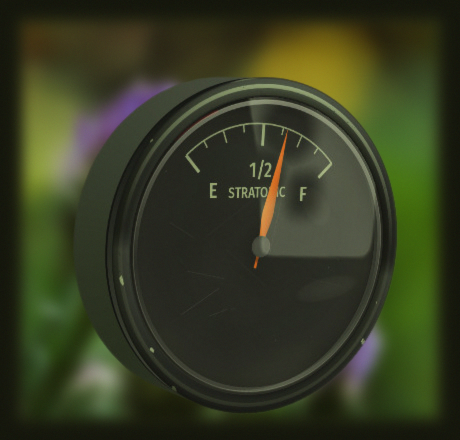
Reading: {"value": 0.625}
